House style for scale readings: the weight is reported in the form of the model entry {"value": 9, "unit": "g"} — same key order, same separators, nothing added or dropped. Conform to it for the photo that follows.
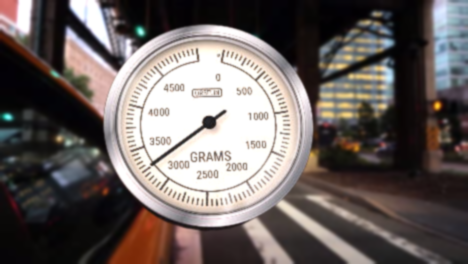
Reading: {"value": 3250, "unit": "g"}
